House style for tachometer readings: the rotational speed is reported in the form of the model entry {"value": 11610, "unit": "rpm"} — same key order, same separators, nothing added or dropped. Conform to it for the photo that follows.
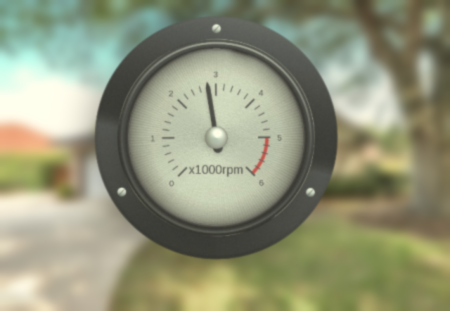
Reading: {"value": 2800, "unit": "rpm"}
